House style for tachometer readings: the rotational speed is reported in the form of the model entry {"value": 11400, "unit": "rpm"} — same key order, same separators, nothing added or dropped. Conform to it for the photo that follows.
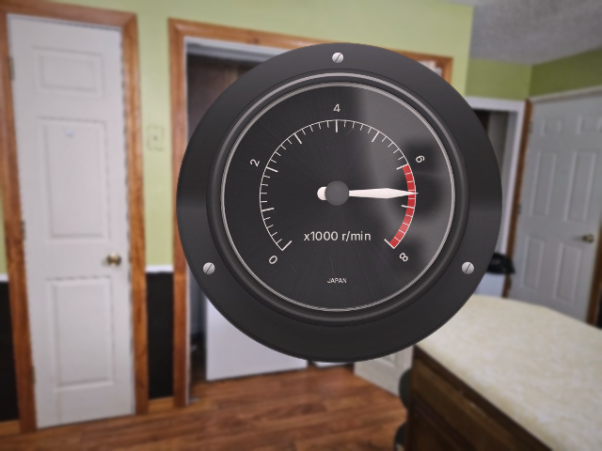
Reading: {"value": 6700, "unit": "rpm"}
